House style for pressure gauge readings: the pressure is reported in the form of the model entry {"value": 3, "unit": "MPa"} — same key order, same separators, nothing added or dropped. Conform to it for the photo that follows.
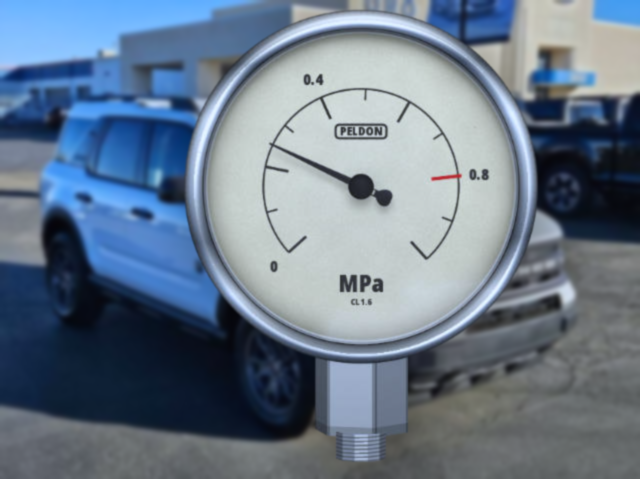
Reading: {"value": 0.25, "unit": "MPa"}
